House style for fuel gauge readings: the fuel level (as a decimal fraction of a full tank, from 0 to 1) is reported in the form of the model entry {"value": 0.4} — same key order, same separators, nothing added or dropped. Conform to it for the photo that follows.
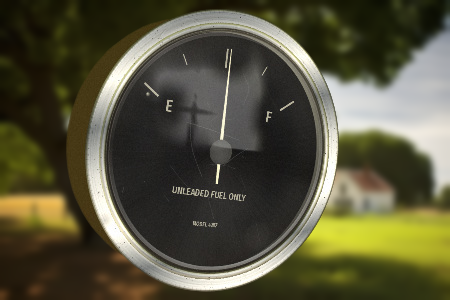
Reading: {"value": 0.5}
